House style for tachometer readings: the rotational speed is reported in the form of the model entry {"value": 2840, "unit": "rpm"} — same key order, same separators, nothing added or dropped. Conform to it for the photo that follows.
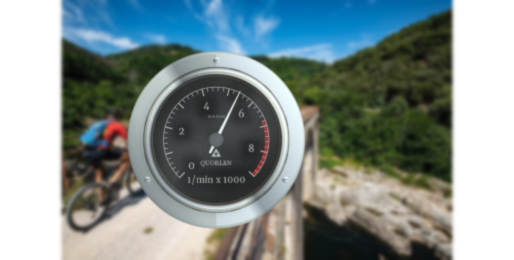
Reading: {"value": 5400, "unit": "rpm"}
